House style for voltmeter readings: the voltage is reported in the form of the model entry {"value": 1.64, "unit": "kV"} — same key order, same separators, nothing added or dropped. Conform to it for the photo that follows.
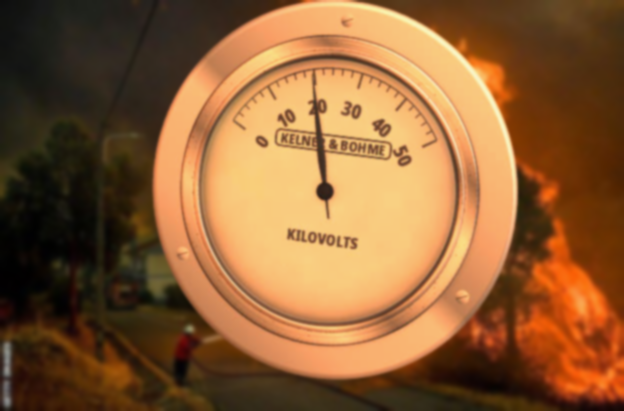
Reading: {"value": 20, "unit": "kV"}
